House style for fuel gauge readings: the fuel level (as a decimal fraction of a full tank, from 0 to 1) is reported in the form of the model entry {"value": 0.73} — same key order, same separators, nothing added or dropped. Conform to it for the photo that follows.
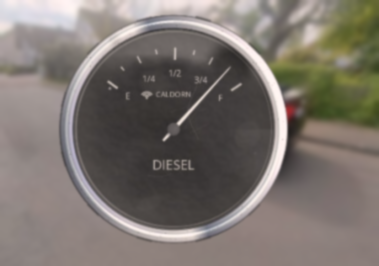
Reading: {"value": 0.875}
